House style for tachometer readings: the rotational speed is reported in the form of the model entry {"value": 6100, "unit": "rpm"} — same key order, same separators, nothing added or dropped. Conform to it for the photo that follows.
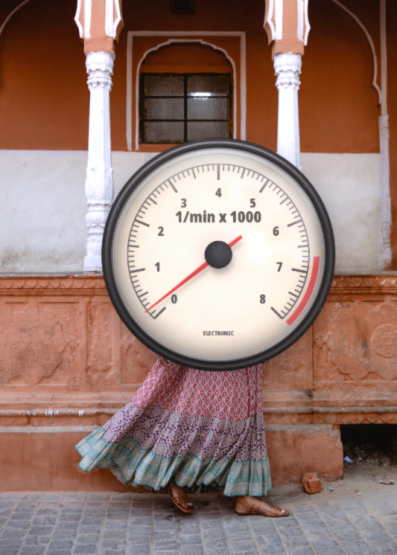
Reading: {"value": 200, "unit": "rpm"}
